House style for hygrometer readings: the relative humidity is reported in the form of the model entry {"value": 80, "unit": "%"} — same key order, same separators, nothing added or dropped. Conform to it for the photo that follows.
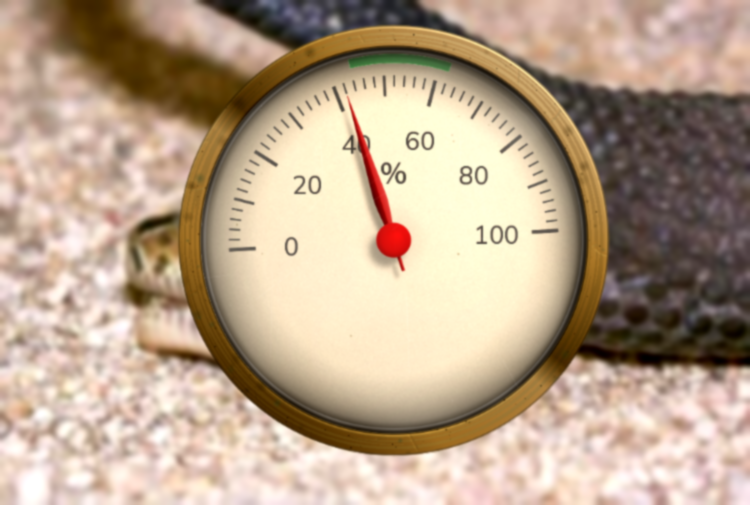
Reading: {"value": 42, "unit": "%"}
